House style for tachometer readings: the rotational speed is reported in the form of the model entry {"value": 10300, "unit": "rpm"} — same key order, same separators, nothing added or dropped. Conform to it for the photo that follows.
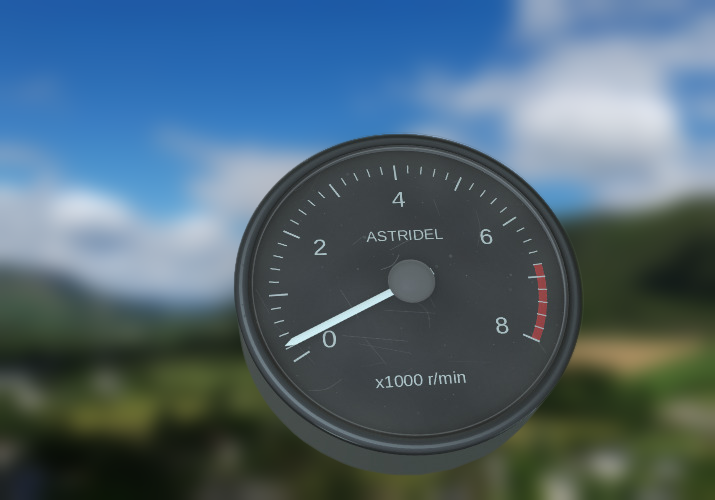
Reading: {"value": 200, "unit": "rpm"}
